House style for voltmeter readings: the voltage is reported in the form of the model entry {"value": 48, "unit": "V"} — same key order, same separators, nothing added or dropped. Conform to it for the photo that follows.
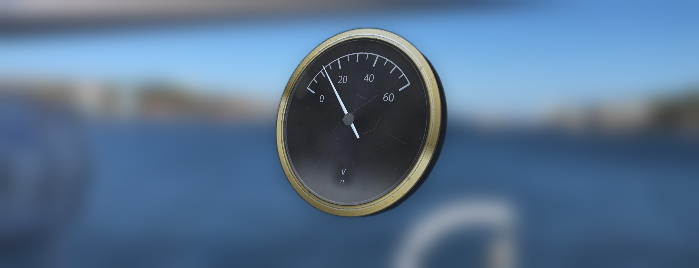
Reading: {"value": 12.5, "unit": "V"}
